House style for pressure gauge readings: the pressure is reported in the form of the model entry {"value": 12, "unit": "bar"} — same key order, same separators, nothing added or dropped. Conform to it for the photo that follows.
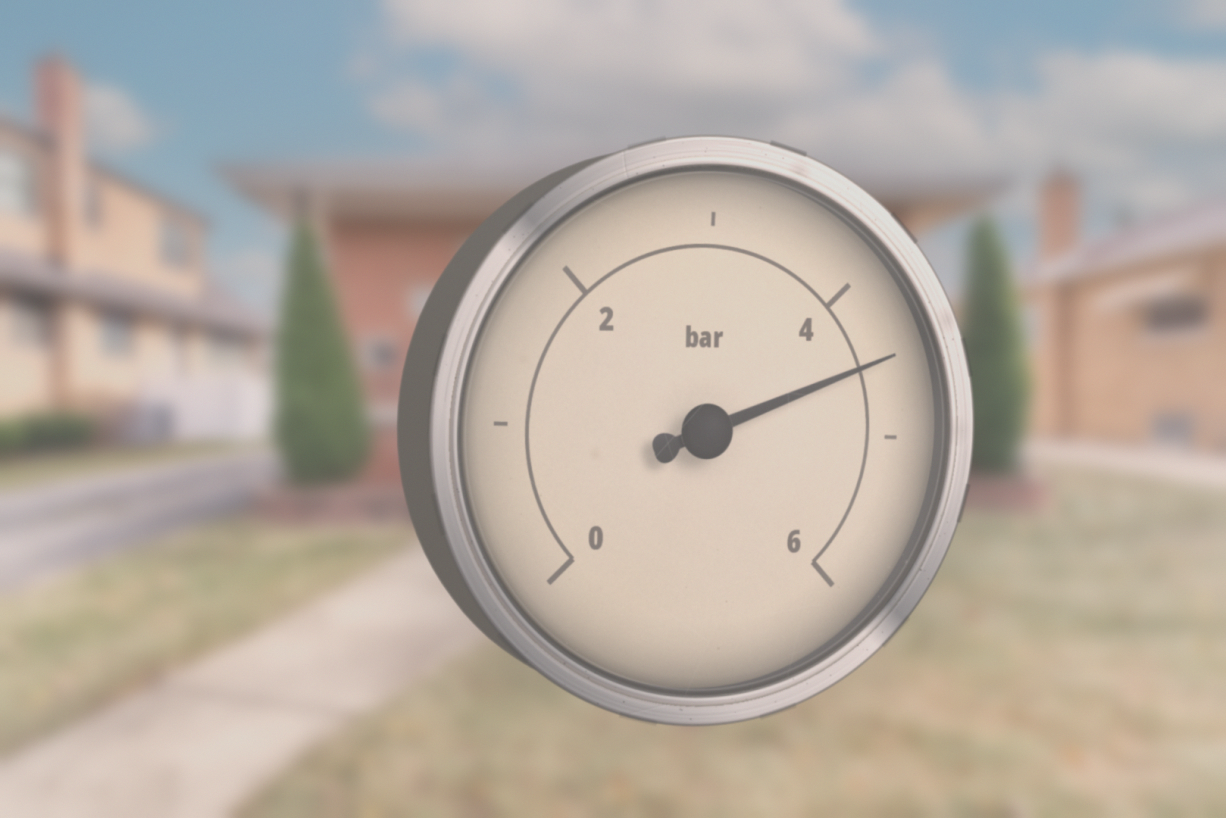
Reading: {"value": 4.5, "unit": "bar"}
